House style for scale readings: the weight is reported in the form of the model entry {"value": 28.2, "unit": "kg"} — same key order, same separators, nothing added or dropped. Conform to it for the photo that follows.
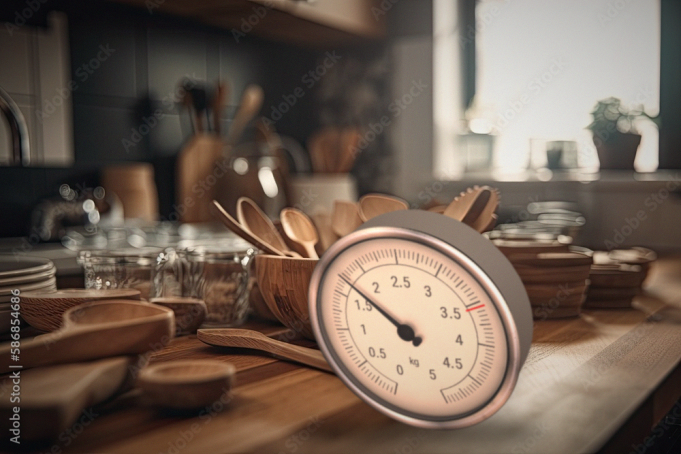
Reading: {"value": 1.75, "unit": "kg"}
